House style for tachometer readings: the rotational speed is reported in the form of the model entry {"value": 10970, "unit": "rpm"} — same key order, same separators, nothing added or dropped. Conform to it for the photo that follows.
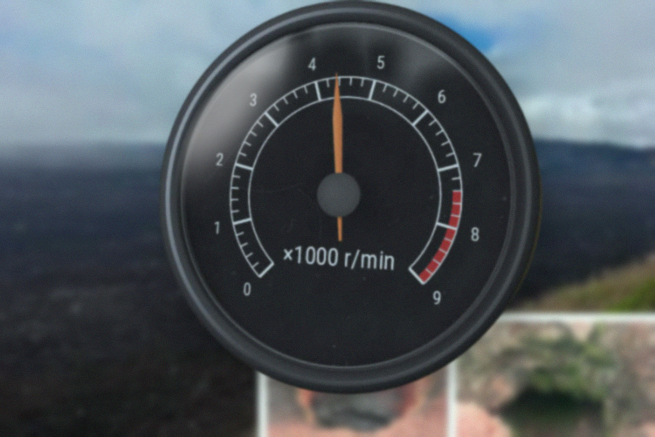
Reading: {"value": 4400, "unit": "rpm"}
